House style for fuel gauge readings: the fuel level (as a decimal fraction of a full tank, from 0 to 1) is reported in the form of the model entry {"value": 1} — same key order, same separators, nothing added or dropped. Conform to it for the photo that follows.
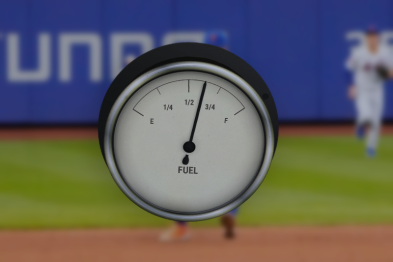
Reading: {"value": 0.625}
